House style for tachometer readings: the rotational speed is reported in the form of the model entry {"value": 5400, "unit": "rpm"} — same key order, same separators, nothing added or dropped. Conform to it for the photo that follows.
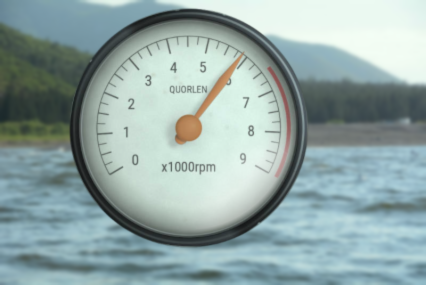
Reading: {"value": 5875, "unit": "rpm"}
